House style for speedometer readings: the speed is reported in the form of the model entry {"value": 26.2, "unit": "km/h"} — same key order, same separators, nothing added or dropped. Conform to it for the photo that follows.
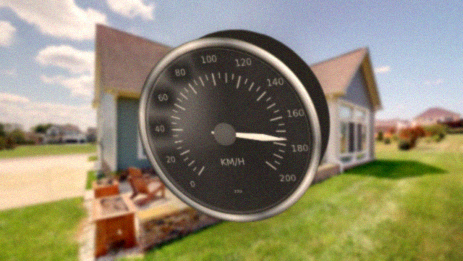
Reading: {"value": 175, "unit": "km/h"}
